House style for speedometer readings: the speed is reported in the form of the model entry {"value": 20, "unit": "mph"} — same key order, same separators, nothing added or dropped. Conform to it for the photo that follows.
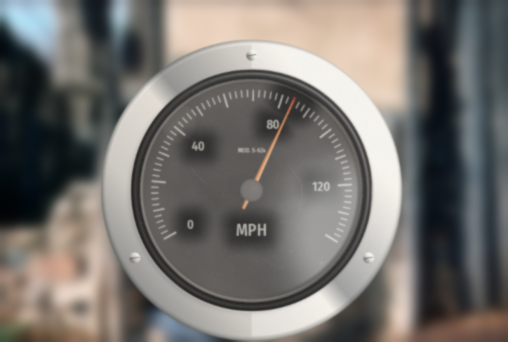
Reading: {"value": 84, "unit": "mph"}
